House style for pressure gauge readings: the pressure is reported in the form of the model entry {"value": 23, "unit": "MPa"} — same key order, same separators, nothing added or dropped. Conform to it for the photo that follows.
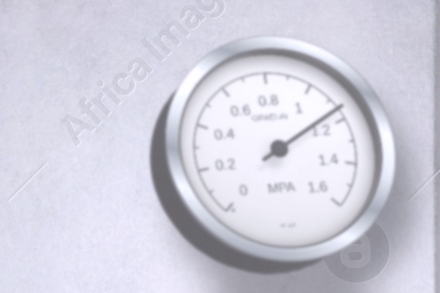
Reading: {"value": 1.15, "unit": "MPa"}
